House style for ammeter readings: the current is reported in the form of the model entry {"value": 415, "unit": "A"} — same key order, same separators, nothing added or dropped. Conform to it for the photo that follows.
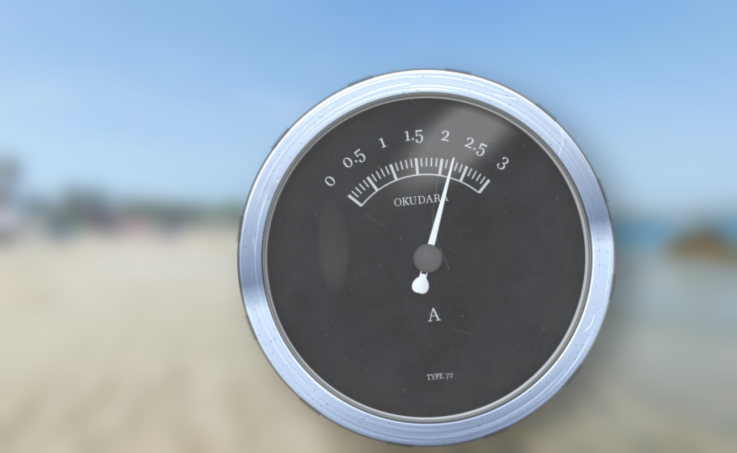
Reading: {"value": 2.2, "unit": "A"}
